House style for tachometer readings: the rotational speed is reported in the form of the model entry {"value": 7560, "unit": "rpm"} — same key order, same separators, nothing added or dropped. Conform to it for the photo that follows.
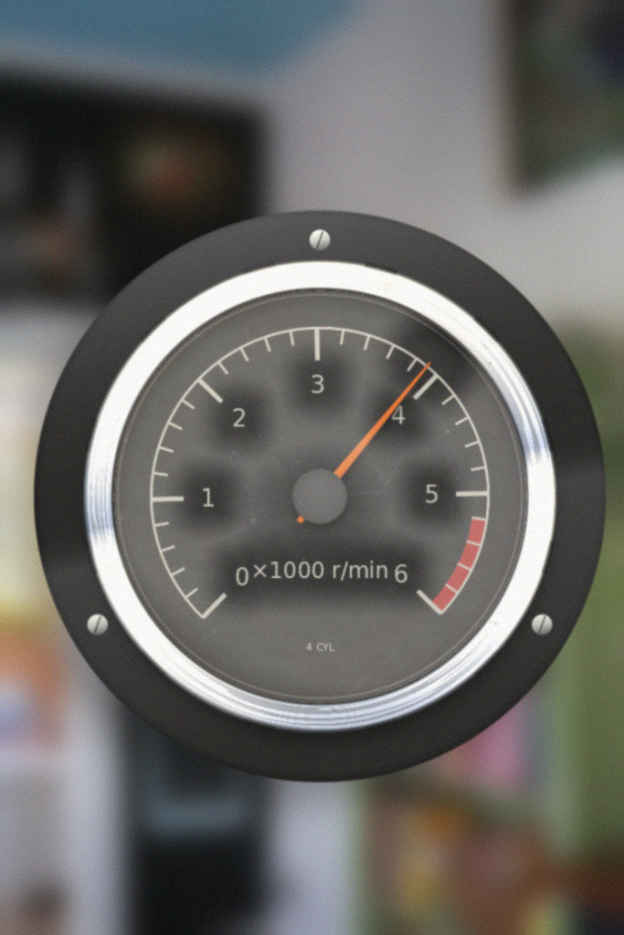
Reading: {"value": 3900, "unit": "rpm"}
